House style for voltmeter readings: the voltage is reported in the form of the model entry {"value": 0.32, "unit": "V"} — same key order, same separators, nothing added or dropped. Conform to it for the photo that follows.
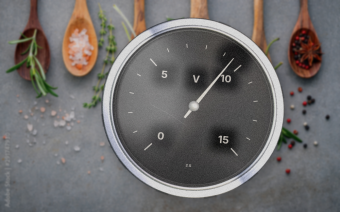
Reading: {"value": 9.5, "unit": "V"}
